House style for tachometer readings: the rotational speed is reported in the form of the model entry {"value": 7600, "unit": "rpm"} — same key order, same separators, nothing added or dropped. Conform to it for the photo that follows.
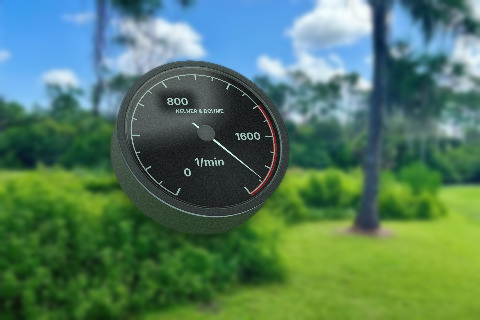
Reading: {"value": 1900, "unit": "rpm"}
